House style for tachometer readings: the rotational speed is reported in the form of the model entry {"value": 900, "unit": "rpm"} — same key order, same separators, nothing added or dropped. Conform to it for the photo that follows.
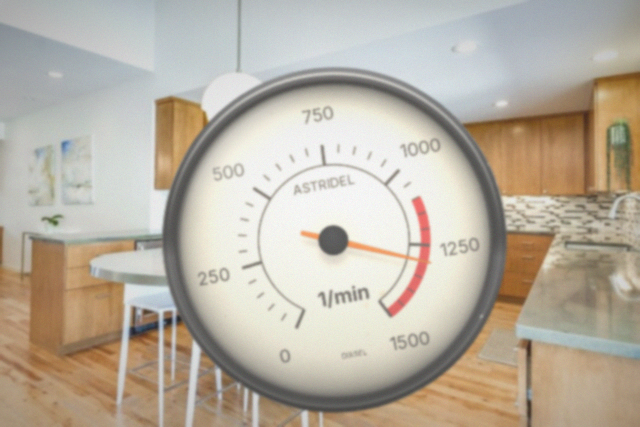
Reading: {"value": 1300, "unit": "rpm"}
